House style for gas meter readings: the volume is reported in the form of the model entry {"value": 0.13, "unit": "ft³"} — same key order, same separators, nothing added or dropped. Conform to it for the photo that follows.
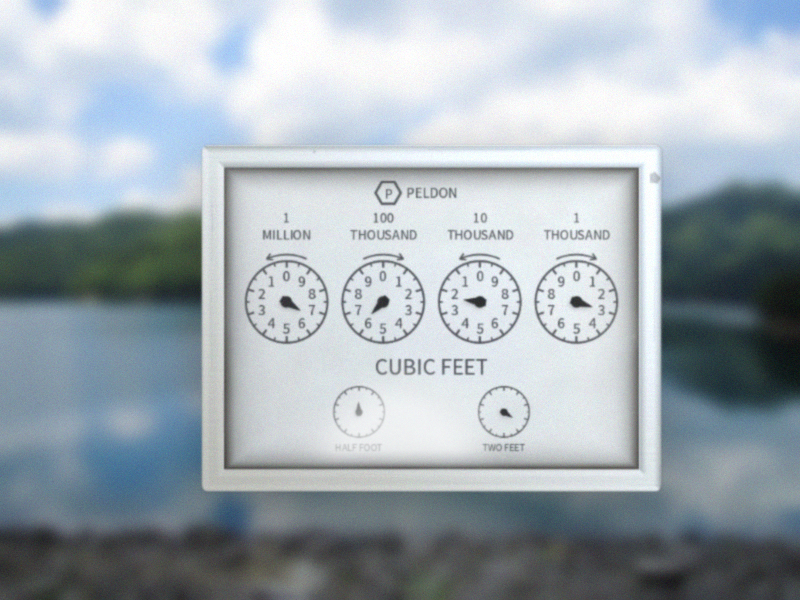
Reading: {"value": 662300, "unit": "ft³"}
